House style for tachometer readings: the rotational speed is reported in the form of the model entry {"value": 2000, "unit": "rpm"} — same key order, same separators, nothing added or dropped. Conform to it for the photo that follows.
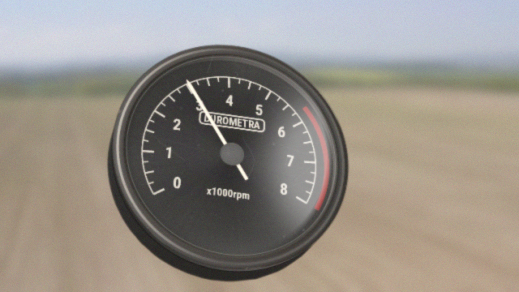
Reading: {"value": 3000, "unit": "rpm"}
